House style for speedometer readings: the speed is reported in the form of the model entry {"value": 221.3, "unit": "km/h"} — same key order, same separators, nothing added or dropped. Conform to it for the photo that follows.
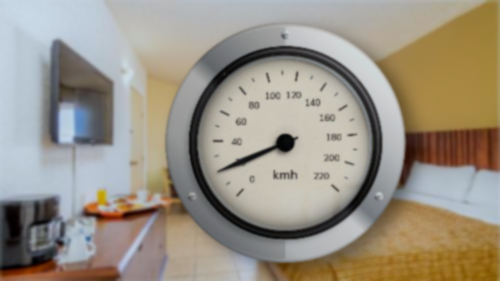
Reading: {"value": 20, "unit": "km/h"}
